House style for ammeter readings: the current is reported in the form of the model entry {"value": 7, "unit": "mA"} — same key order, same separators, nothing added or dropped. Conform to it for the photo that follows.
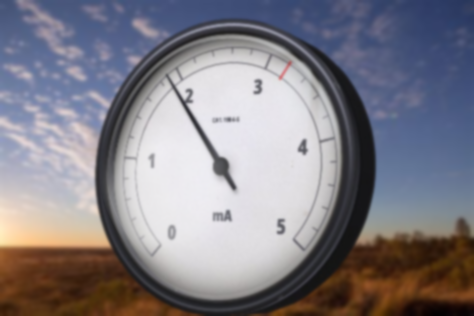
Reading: {"value": 1.9, "unit": "mA"}
